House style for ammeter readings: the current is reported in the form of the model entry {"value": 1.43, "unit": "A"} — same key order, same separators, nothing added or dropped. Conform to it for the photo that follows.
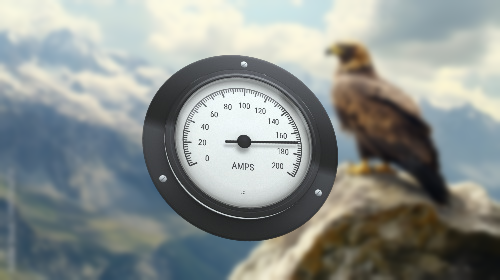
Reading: {"value": 170, "unit": "A"}
